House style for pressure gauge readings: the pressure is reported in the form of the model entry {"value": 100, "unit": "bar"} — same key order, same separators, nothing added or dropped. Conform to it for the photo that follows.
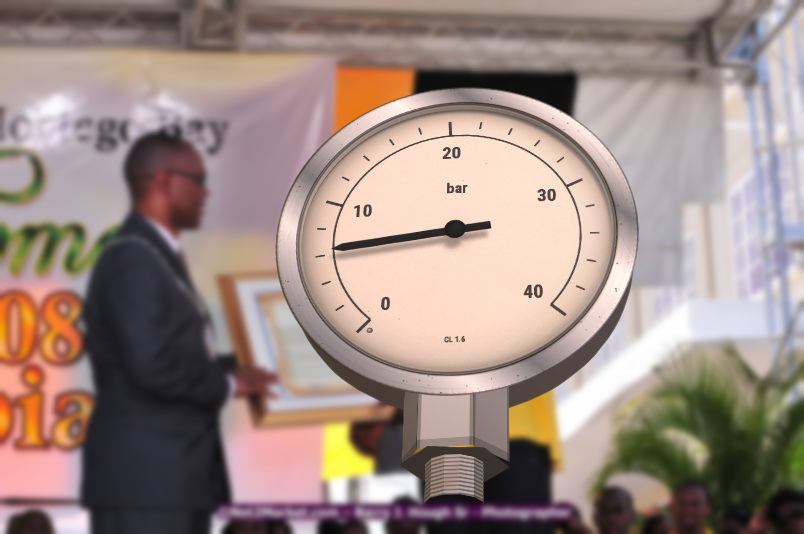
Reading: {"value": 6, "unit": "bar"}
